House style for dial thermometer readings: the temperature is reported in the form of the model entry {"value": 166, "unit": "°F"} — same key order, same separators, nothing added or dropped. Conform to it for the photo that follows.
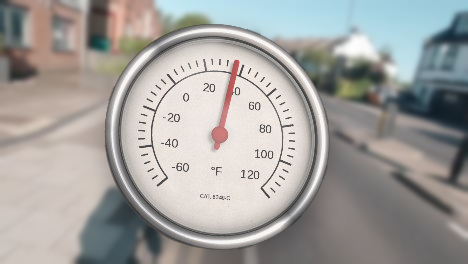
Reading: {"value": 36, "unit": "°F"}
